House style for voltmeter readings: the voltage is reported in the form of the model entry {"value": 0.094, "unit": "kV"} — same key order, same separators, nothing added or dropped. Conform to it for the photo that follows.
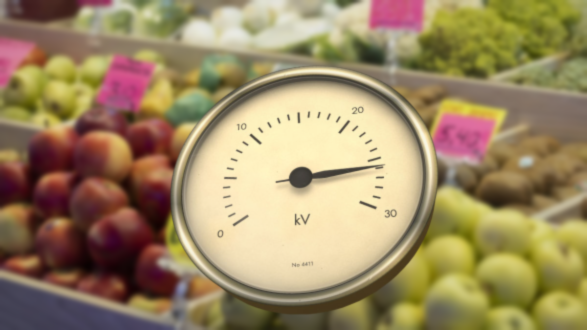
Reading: {"value": 26, "unit": "kV"}
